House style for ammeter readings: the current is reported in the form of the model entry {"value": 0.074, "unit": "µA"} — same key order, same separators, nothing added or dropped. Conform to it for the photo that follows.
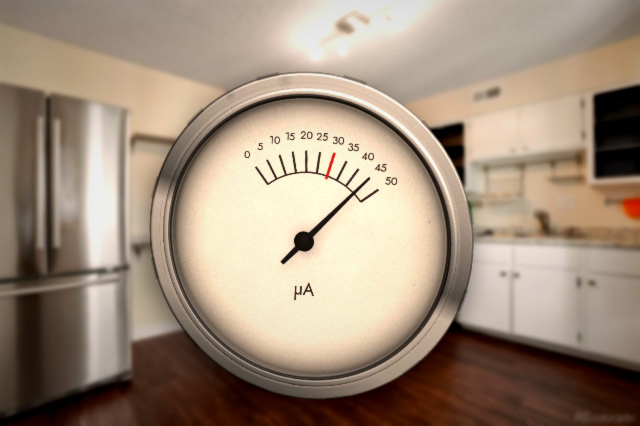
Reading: {"value": 45, "unit": "µA"}
